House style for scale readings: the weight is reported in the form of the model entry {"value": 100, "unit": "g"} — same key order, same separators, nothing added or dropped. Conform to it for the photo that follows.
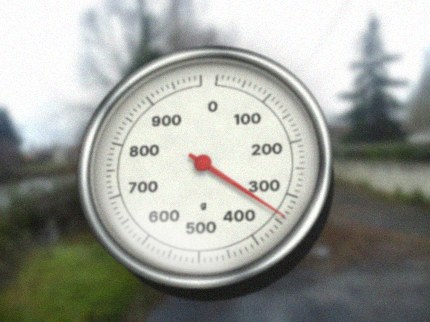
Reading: {"value": 340, "unit": "g"}
